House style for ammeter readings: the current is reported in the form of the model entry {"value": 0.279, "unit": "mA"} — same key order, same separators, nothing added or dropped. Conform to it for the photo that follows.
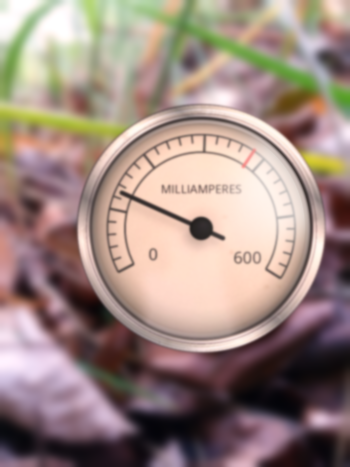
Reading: {"value": 130, "unit": "mA"}
